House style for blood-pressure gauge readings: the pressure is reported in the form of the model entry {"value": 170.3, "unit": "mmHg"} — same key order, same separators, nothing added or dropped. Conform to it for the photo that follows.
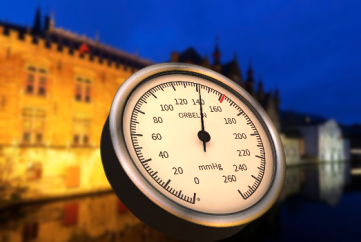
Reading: {"value": 140, "unit": "mmHg"}
